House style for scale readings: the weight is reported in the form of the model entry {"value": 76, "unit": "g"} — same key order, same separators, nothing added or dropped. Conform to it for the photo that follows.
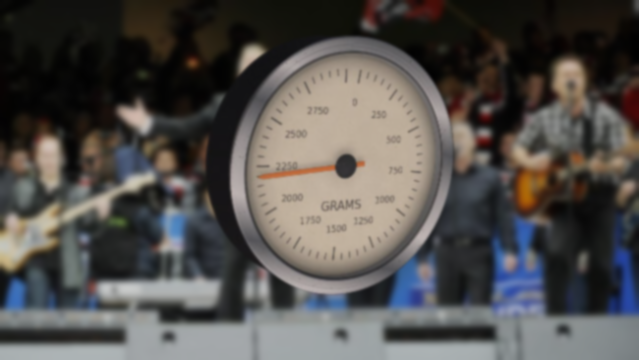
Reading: {"value": 2200, "unit": "g"}
